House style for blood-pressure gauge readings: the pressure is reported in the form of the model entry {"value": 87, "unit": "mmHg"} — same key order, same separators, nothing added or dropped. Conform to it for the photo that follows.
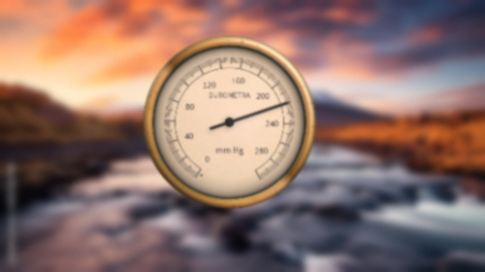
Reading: {"value": 220, "unit": "mmHg"}
